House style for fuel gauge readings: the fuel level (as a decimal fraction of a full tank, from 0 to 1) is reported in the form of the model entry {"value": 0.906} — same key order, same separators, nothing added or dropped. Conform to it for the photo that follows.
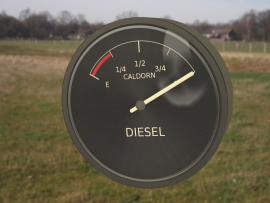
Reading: {"value": 1}
